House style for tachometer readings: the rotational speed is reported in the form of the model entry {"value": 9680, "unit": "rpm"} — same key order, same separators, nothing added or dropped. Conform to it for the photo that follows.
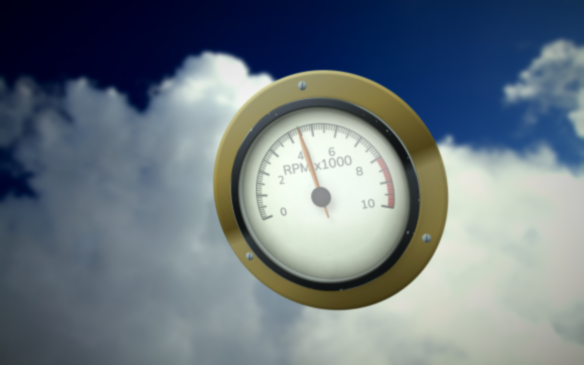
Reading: {"value": 4500, "unit": "rpm"}
